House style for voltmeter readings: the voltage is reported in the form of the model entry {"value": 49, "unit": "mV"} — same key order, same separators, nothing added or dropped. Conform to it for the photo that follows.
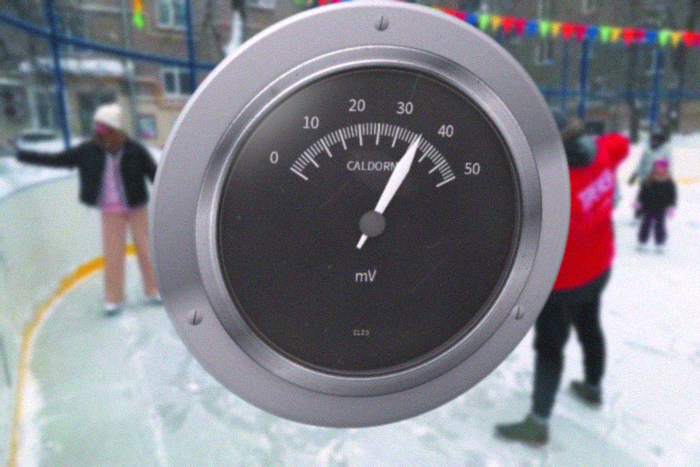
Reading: {"value": 35, "unit": "mV"}
